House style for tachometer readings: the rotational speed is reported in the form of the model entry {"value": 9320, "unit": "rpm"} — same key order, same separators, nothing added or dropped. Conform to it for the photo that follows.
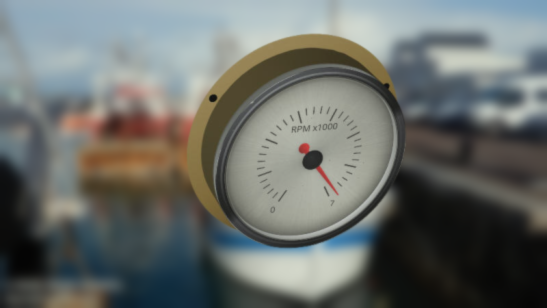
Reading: {"value": 6800, "unit": "rpm"}
